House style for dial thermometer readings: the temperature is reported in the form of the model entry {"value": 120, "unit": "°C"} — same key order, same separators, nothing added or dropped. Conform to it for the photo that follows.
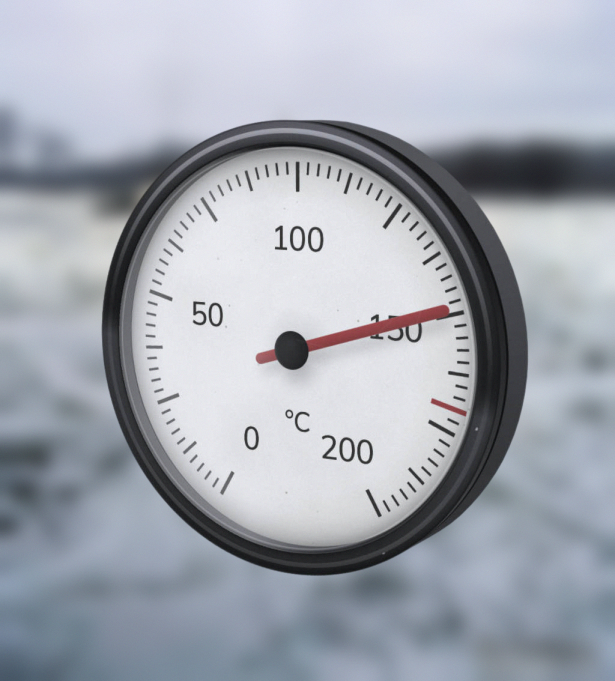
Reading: {"value": 148.75, "unit": "°C"}
